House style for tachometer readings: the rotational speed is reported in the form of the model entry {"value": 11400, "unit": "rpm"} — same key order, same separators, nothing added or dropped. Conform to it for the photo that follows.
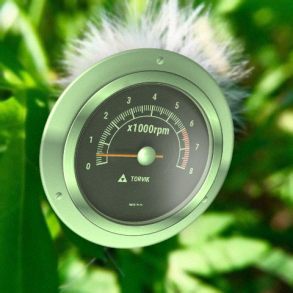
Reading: {"value": 500, "unit": "rpm"}
